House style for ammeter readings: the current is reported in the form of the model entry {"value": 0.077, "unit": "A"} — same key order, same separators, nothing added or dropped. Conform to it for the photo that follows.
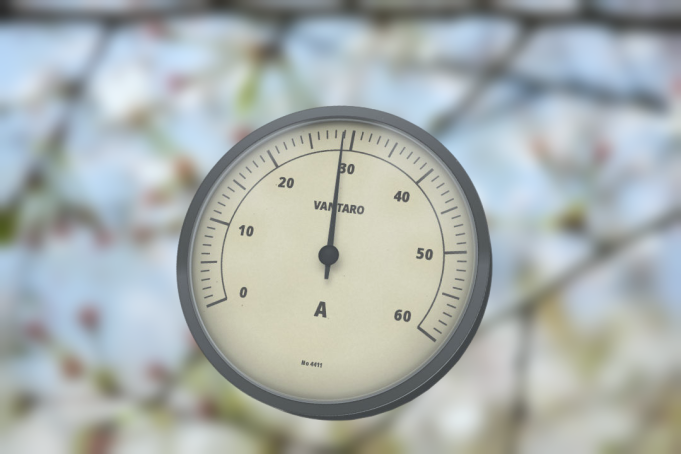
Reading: {"value": 29, "unit": "A"}
